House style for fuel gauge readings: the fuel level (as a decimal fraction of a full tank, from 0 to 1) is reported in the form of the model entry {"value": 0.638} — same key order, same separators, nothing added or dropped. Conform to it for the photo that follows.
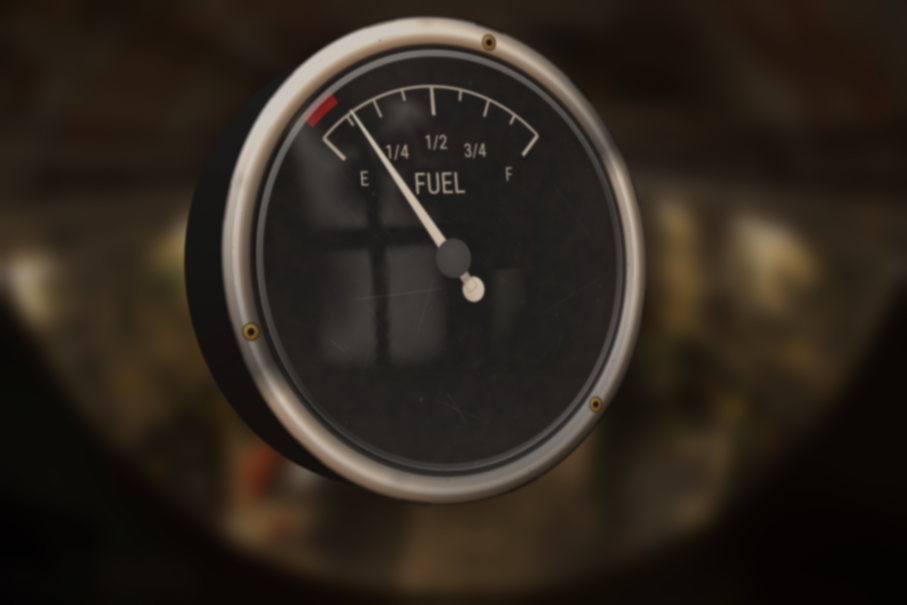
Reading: {"value": 0.125}
